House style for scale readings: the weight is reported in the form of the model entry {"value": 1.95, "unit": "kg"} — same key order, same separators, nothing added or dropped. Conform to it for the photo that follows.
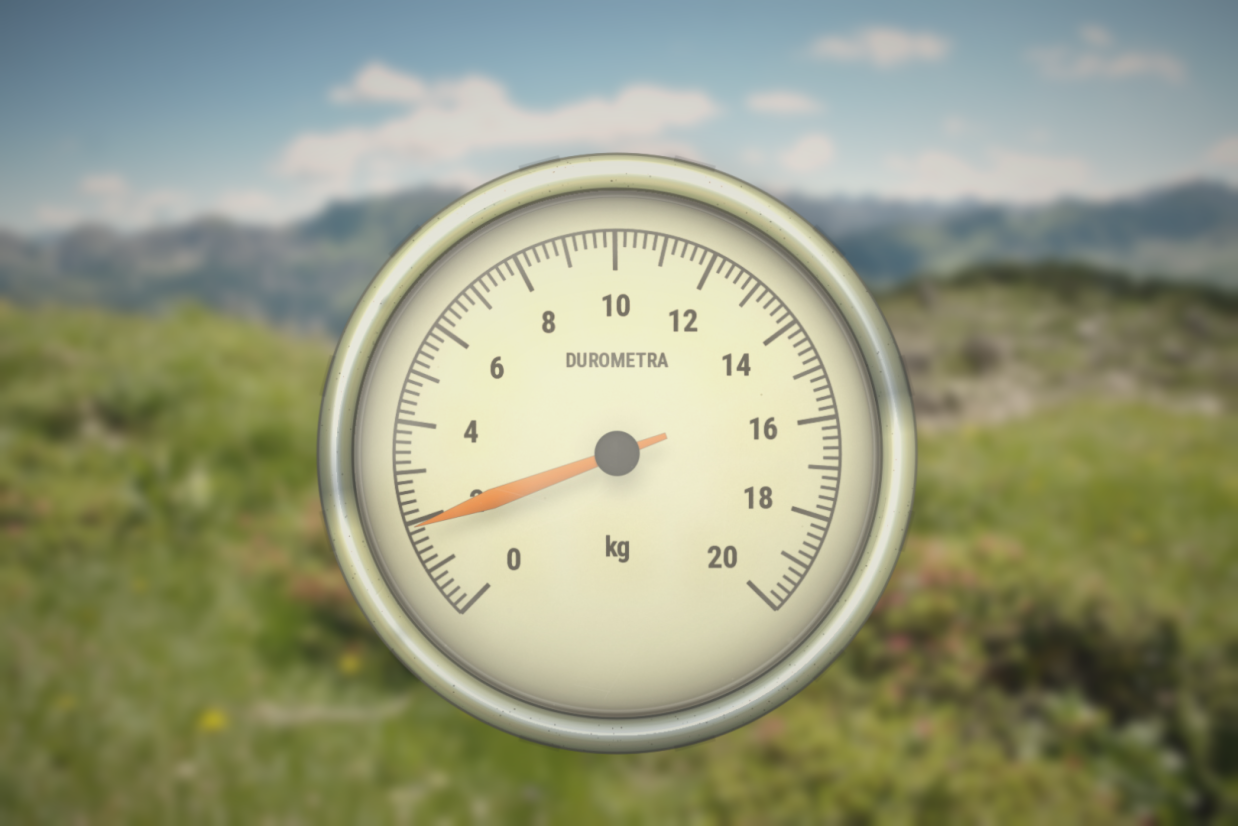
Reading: {"value": 1.9, "unit": "kg"}
